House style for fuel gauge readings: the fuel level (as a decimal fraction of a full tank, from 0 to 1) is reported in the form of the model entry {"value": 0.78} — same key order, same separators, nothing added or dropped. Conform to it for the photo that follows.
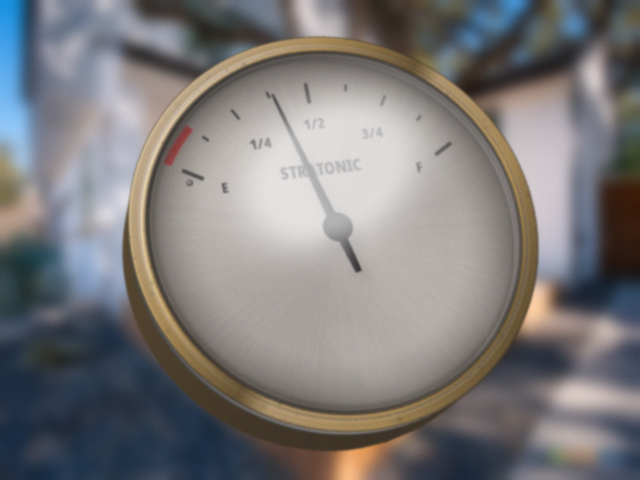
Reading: {"value": 0.375}
